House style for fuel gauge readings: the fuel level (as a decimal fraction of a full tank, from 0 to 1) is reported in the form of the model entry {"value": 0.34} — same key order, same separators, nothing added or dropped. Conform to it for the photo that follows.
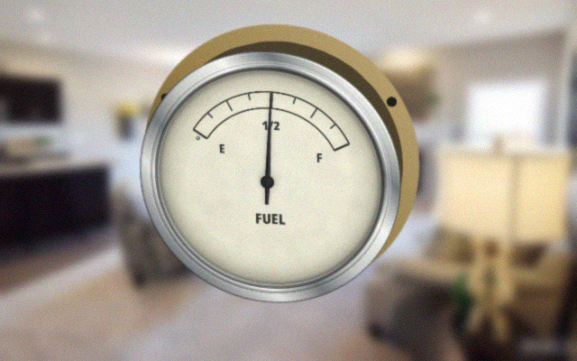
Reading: {"value": 0.5}
